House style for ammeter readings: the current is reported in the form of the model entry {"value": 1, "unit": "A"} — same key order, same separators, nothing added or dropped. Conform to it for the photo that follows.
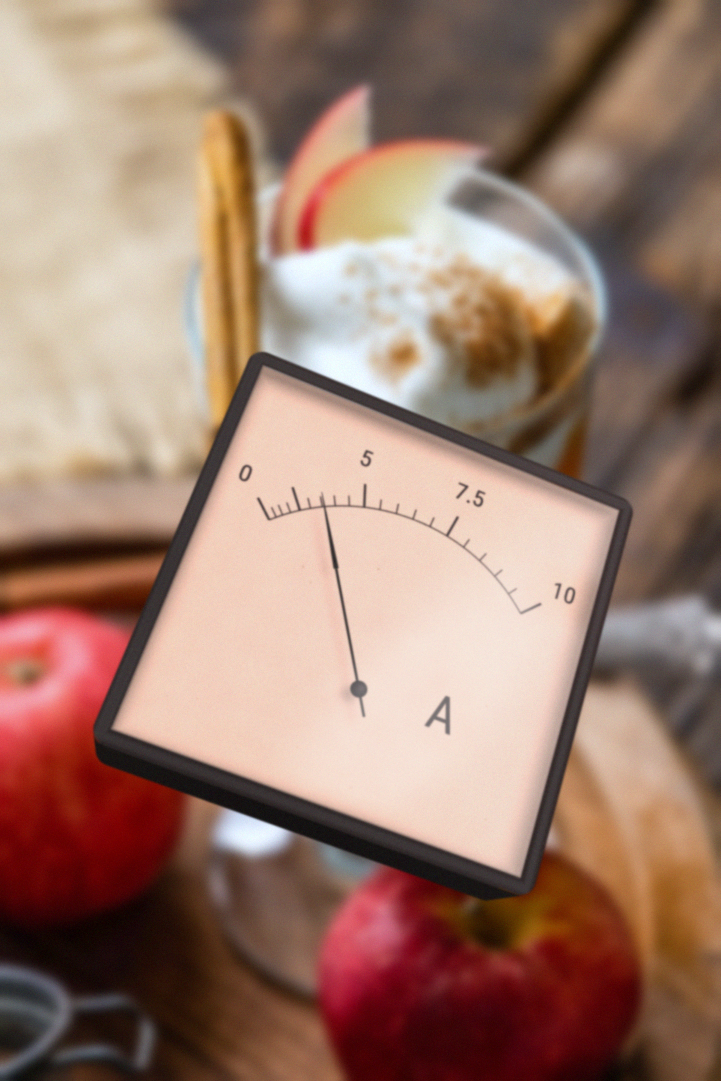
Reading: {"value": 3.5, "unit": "A"}
